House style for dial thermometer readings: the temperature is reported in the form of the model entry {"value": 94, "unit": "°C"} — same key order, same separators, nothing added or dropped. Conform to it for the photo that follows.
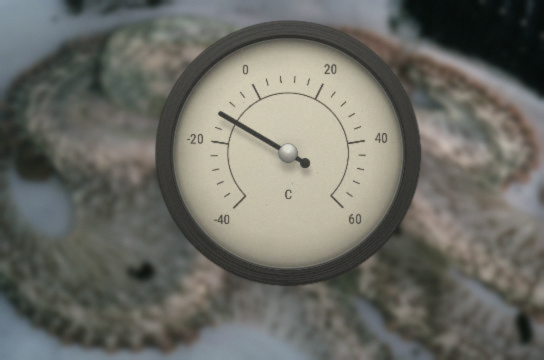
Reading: {"value": -12, "unit": "°C"}
